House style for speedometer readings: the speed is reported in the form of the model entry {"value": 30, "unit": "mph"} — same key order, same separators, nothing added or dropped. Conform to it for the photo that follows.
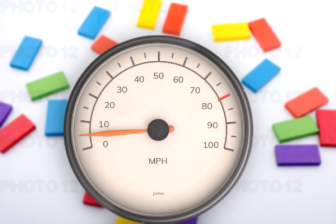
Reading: {"value": 5, "unit": "mph"}
